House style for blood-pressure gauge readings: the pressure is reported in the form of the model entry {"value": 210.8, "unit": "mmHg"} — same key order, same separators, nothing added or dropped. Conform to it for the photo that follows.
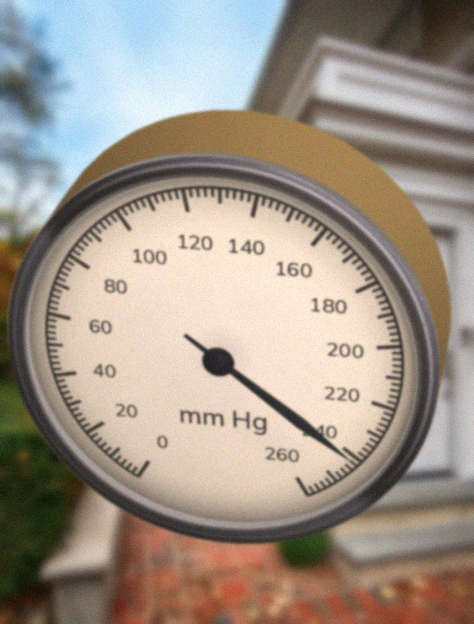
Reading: {"value": 240, "unit": "mmHg"}
